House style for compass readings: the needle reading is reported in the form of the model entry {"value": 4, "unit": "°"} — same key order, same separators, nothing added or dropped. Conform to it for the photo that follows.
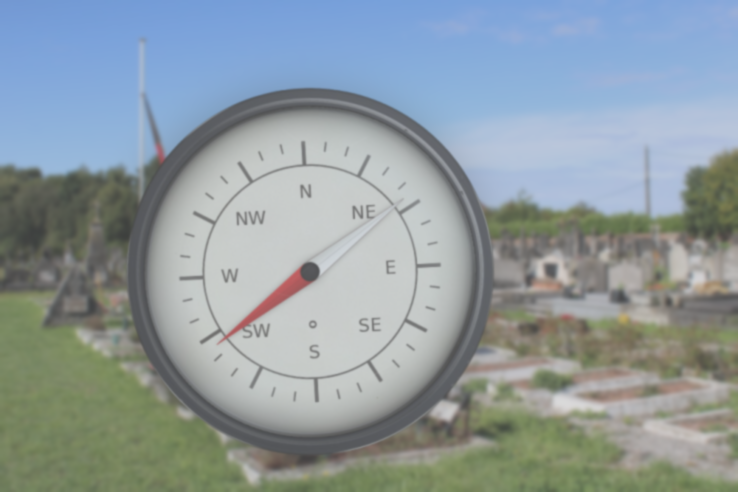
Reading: {"value": 235, "unit": "°"}
